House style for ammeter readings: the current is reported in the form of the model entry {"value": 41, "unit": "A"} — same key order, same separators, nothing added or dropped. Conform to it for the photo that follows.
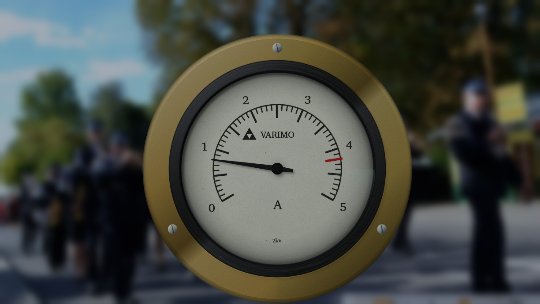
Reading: {"value": 0.8, "unit": "A"}
